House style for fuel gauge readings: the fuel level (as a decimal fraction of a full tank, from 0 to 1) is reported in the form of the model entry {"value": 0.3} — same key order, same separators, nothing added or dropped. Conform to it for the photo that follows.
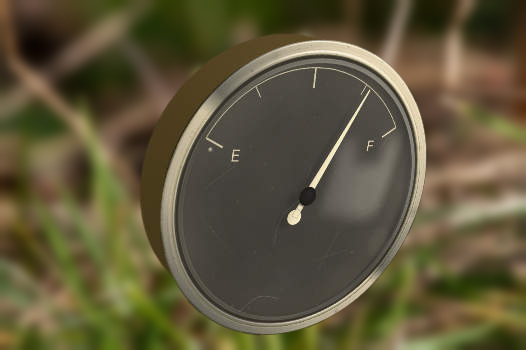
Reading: {"value": 0.75}
